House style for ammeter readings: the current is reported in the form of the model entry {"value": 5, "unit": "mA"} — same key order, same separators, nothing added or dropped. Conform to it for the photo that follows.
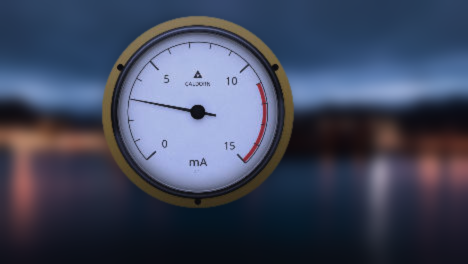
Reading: {"value": 3, "unit": "mA"}
